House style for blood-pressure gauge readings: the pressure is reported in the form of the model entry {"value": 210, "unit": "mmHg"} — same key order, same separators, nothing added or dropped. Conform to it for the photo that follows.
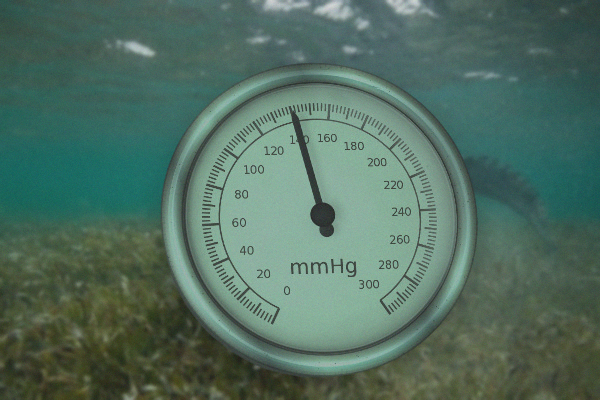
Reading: {"value": 140, "unit": "mmHg"}
